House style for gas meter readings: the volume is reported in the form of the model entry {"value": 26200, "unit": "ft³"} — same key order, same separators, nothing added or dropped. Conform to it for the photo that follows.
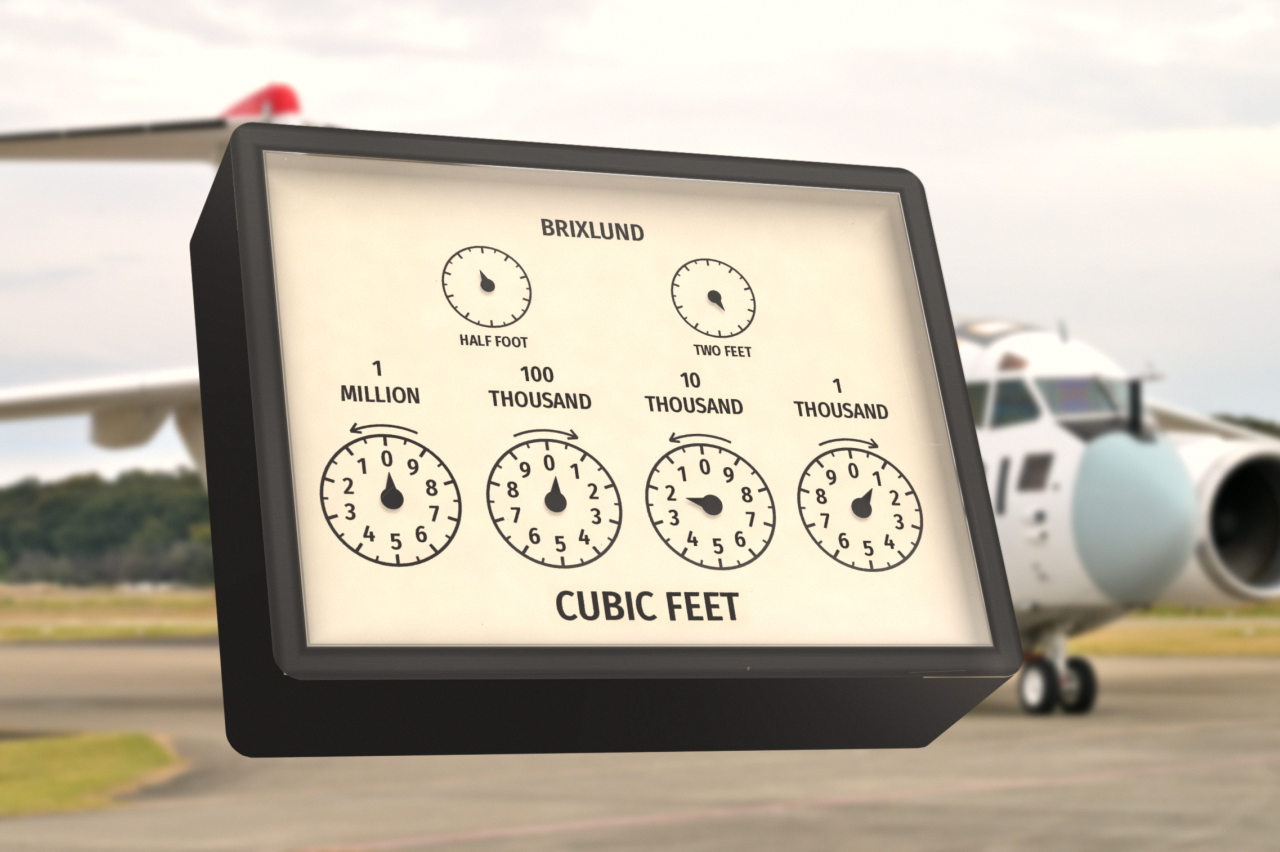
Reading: {"value": 2100, "unit": "ft³"}
